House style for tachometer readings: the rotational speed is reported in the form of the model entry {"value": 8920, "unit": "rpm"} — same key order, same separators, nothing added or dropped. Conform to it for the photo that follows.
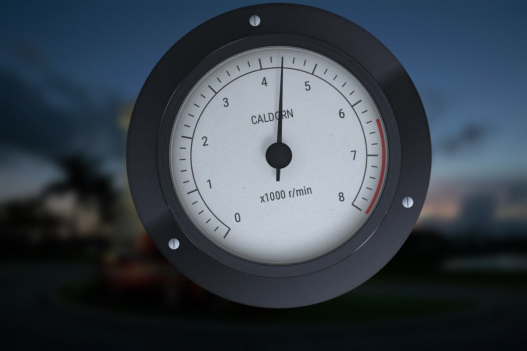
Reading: {"value": 4400, "unit": "rpm"}
